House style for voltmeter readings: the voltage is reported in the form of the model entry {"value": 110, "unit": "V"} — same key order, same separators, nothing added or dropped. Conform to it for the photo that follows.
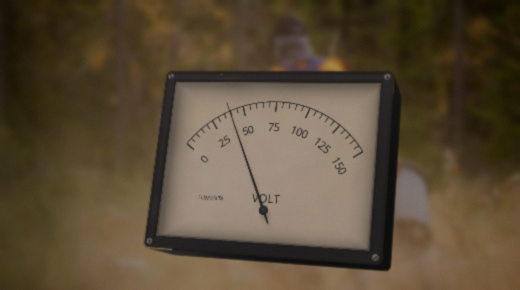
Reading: {"value": 40, "unit": "V"}
